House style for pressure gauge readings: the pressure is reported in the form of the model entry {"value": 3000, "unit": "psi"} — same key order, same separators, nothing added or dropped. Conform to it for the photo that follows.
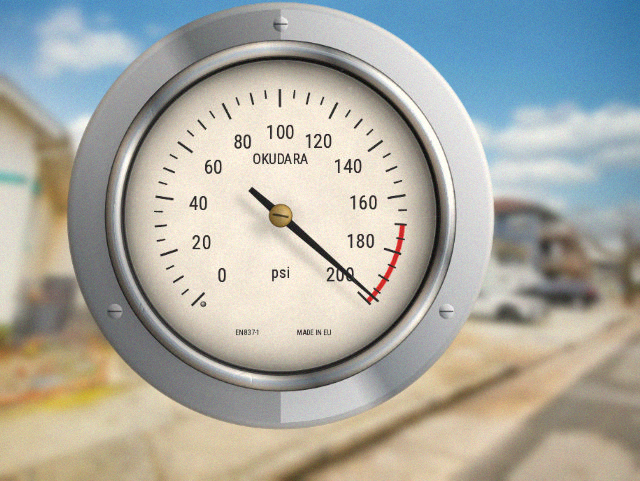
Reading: {"value": 197.5, "unit": "psi"}
